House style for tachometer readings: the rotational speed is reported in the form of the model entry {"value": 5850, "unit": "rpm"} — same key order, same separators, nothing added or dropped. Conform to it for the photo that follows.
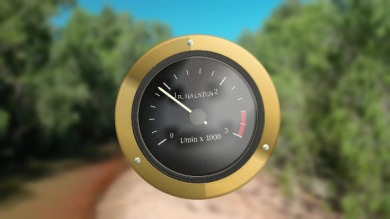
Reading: {"value": 900, "unit": "rpm"}
